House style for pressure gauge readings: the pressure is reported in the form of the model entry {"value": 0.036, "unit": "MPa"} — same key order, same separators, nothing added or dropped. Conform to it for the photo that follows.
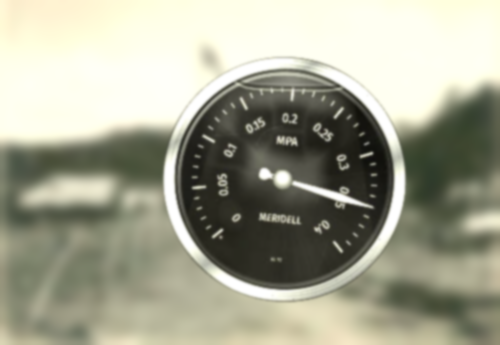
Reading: {"value": 0.35, "unit": "MPa"}
